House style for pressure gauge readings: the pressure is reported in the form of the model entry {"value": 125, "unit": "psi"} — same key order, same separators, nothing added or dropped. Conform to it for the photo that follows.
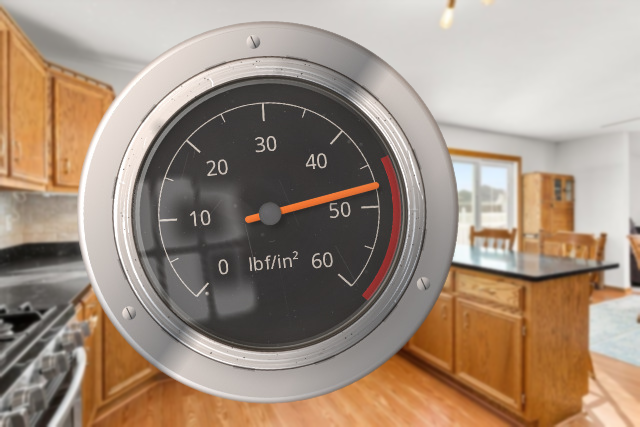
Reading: {"value": 47.5, "unit": "psi"}
